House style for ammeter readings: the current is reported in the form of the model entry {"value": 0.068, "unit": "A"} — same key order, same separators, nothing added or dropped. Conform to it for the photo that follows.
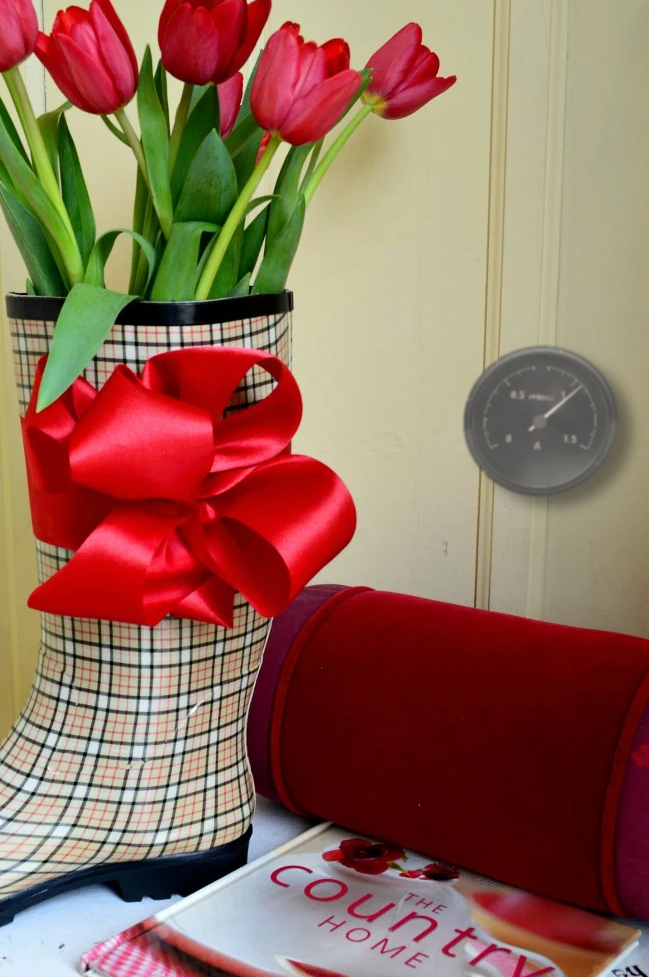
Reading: {"value": 1.05, "unit": "A"}
